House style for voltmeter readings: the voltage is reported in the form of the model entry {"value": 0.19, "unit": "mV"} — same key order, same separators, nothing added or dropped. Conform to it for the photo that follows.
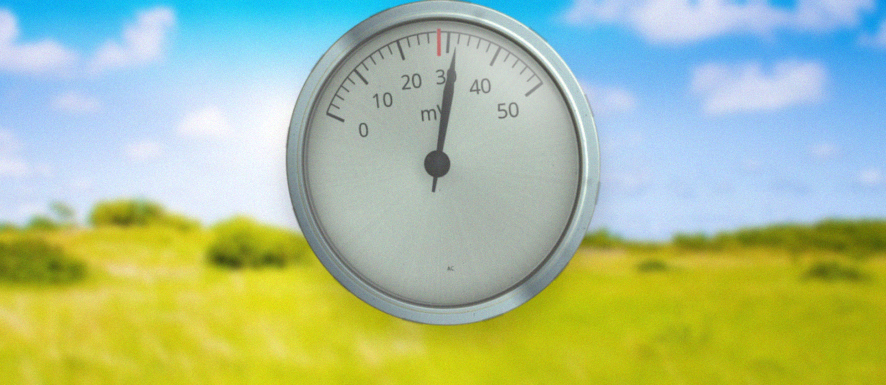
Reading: {"value": 32, "unit": "mV"}
